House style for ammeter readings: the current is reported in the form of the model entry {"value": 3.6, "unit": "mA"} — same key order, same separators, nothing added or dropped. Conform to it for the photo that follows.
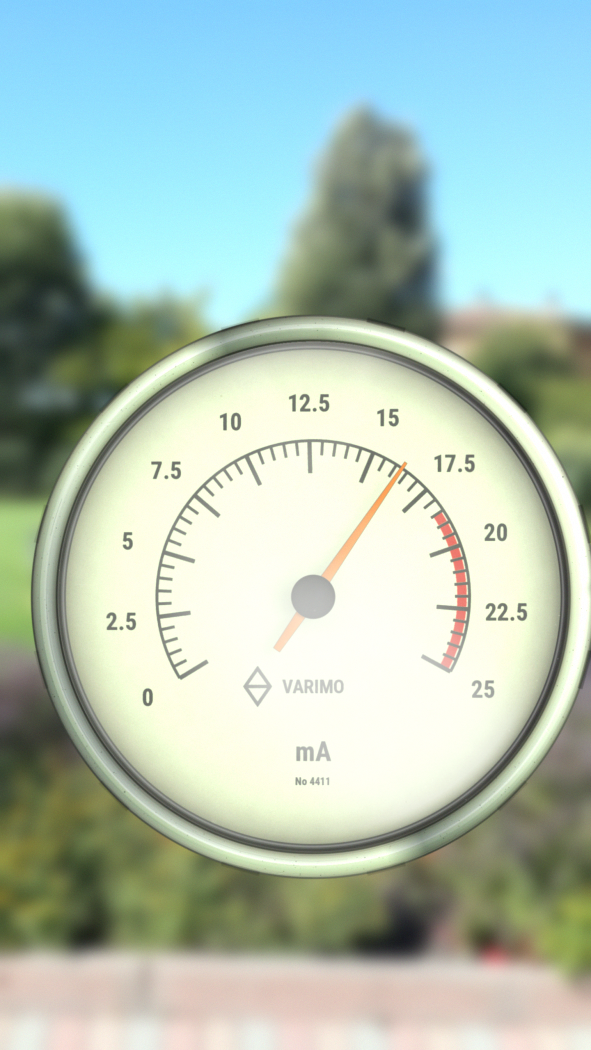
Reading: {"value": 16.25, "unit": "mA"}
